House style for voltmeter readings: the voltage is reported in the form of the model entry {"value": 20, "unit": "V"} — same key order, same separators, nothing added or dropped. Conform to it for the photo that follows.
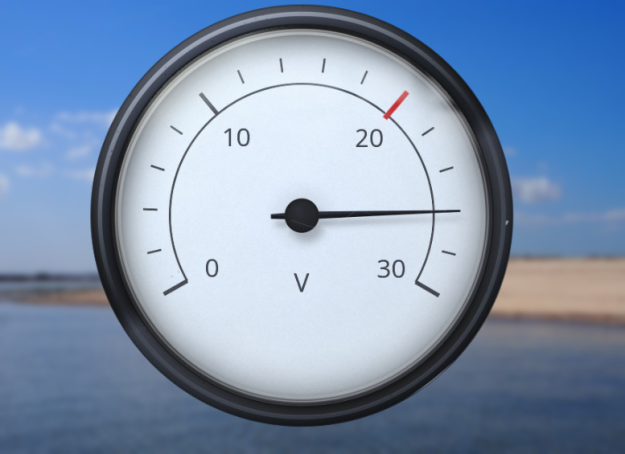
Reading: {"value": 26, "unit": "V"}
